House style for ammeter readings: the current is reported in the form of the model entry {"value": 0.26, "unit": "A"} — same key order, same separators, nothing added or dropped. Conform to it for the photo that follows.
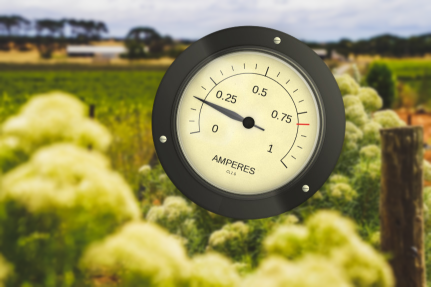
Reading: {"value": 0.15, "unit": "A"}
